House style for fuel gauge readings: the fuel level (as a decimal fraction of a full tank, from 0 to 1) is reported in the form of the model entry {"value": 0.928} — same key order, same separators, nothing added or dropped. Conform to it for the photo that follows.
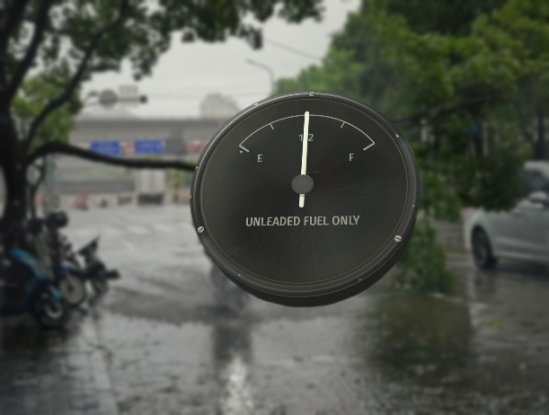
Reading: {"value": 0.5}
